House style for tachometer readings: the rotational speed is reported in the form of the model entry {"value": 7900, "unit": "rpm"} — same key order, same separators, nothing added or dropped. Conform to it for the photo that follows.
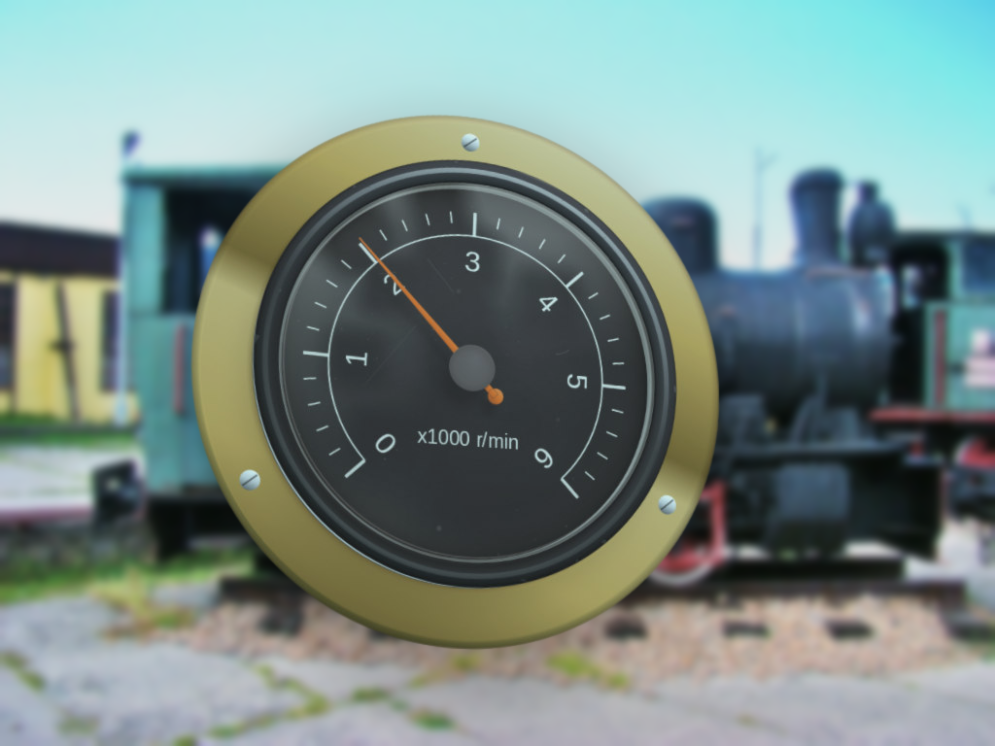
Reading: {"value": 2000, "unit": "rpm"}
